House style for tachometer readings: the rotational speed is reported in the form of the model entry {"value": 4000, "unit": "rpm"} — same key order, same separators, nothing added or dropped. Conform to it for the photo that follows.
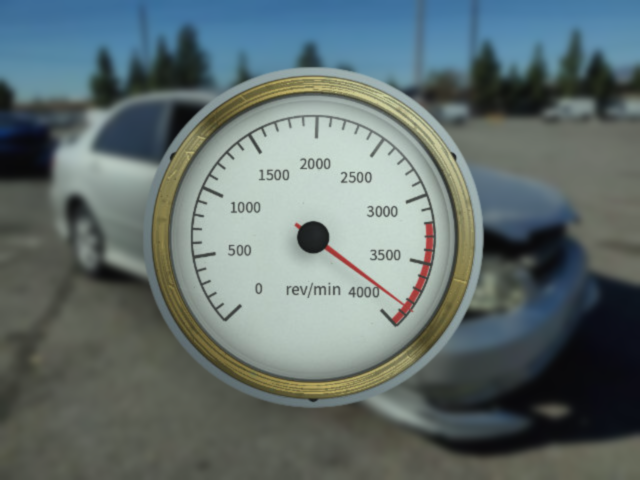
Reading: {"value": 3850, "unit": "rpm"}
